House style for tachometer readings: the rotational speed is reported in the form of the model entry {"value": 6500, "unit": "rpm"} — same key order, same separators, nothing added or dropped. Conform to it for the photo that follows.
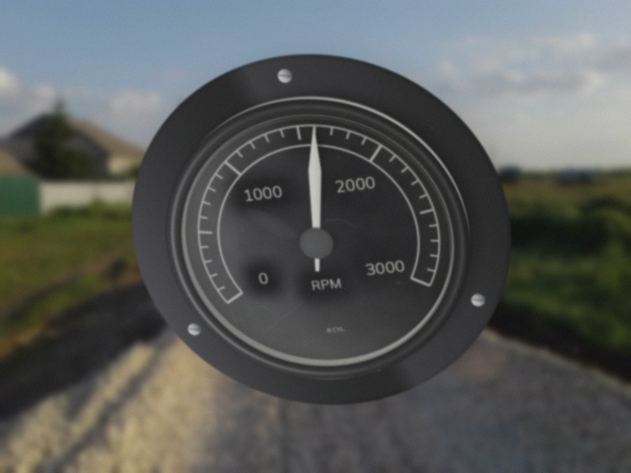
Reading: {"value": 1600, "unit": "rpm"}
